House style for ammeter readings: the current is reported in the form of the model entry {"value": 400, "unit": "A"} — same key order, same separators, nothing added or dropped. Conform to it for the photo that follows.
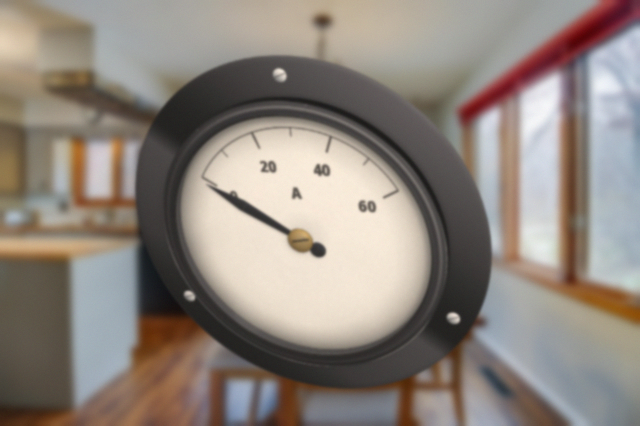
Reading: {"value": 0, "unit": "A"}
